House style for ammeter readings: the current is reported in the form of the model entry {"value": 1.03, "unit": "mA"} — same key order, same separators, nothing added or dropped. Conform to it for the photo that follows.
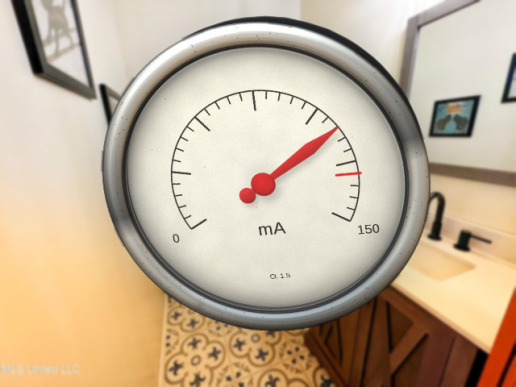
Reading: {"value": 110, "unit": "mA"}
